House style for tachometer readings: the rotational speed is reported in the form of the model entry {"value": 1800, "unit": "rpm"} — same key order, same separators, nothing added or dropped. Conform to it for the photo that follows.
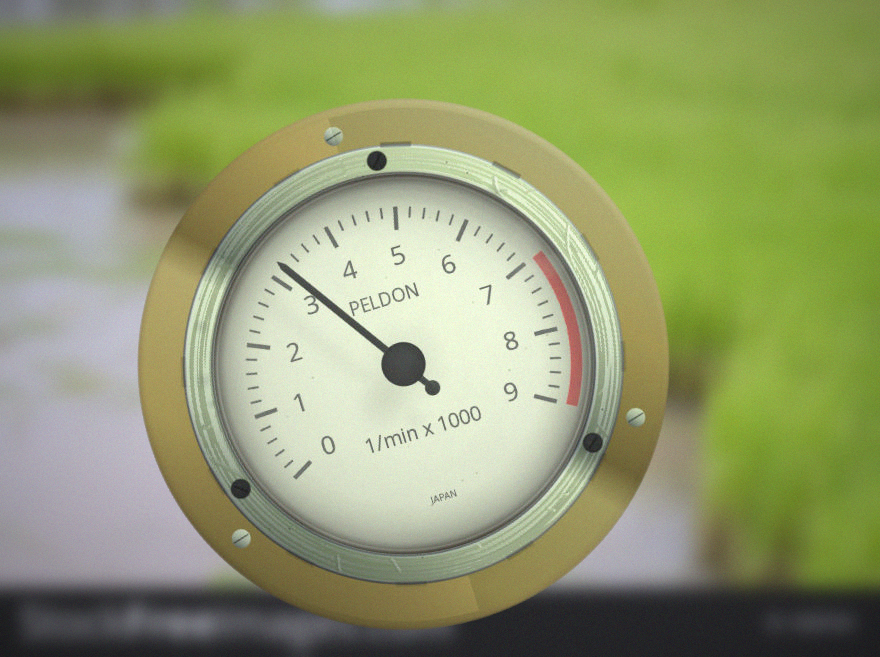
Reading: {"value": 3200, "unit": "rpm"}
